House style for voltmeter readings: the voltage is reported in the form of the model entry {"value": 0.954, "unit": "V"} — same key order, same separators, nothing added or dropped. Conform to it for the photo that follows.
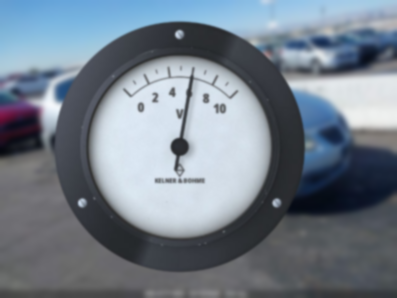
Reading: {"value": 6, "unit": "V"}
